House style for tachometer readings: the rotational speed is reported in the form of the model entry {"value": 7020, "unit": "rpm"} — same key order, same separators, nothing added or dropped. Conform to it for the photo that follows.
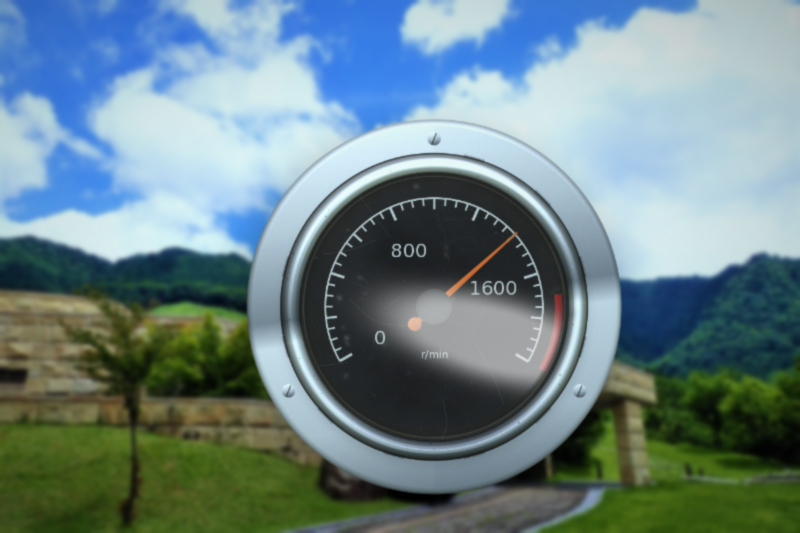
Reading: {"value": 1400, "unit": "rpm"}
